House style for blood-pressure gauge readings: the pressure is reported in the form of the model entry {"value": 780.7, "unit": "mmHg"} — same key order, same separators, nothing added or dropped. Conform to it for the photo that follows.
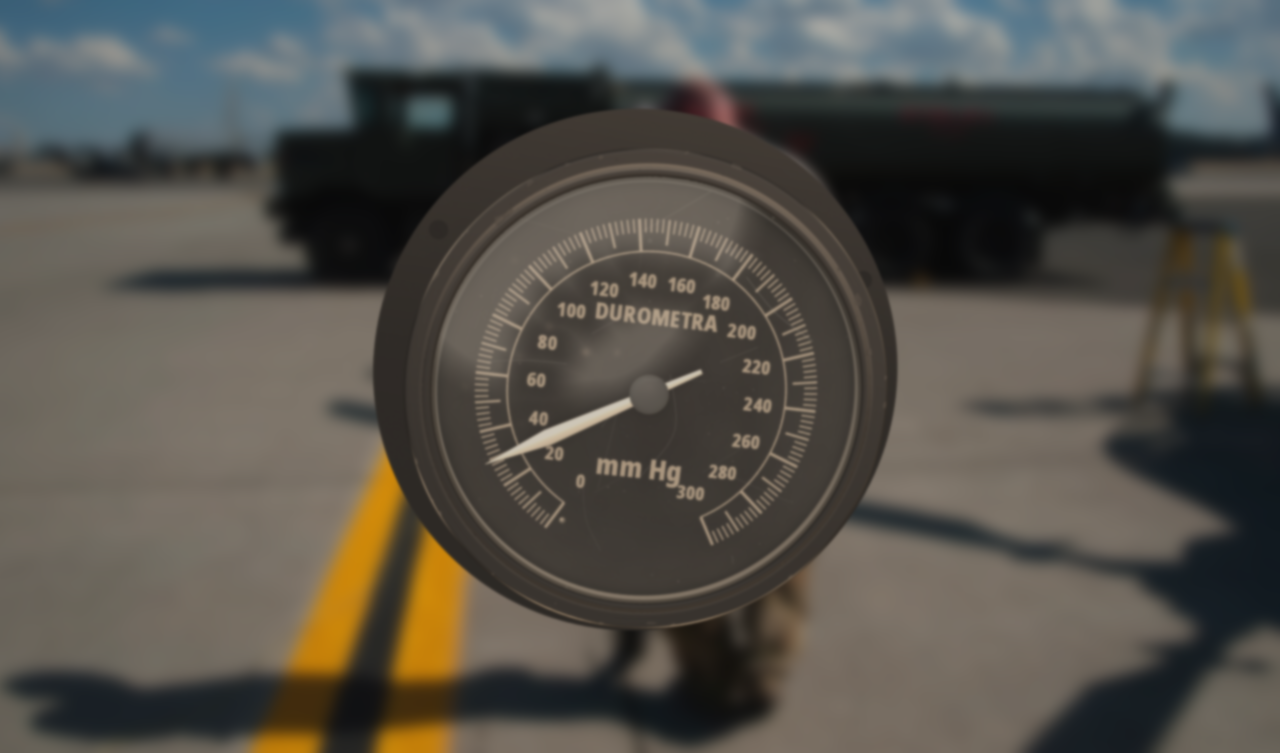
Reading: {"value": 30, "unit": "mmHg"}
